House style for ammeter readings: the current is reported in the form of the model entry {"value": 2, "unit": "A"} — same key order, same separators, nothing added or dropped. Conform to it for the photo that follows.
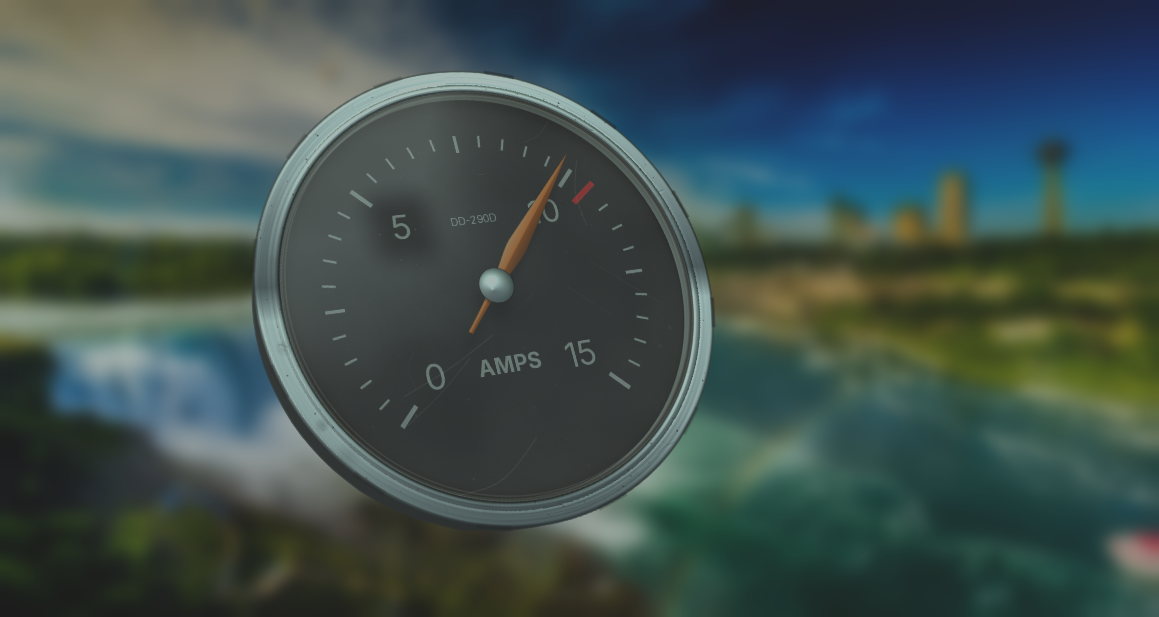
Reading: {"value": 9.75, "unit": "A"}
